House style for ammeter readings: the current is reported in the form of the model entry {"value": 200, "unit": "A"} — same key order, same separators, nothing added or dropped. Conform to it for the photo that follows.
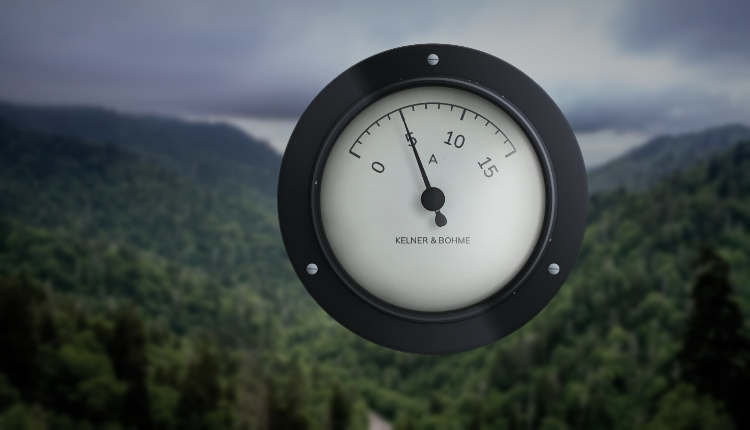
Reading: {"value": 5, "unit": "A"}
